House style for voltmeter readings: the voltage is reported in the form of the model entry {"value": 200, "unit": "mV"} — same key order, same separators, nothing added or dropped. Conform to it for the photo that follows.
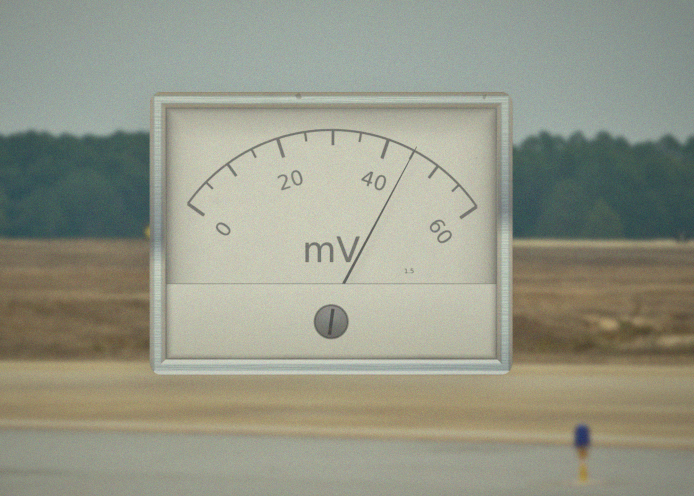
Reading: {"value": 45, "unit": "mV"}
